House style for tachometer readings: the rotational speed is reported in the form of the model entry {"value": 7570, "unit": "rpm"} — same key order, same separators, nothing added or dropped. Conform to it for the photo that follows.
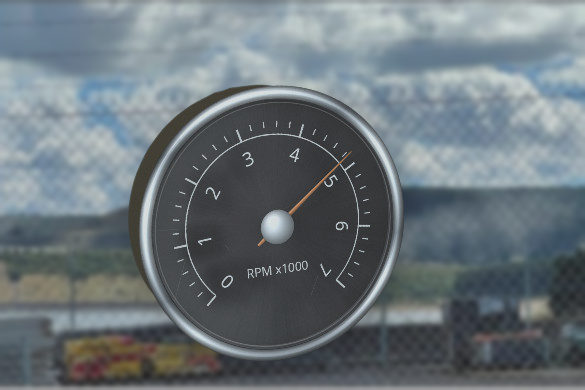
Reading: {"value": 4800, "unit": "rpm"}
